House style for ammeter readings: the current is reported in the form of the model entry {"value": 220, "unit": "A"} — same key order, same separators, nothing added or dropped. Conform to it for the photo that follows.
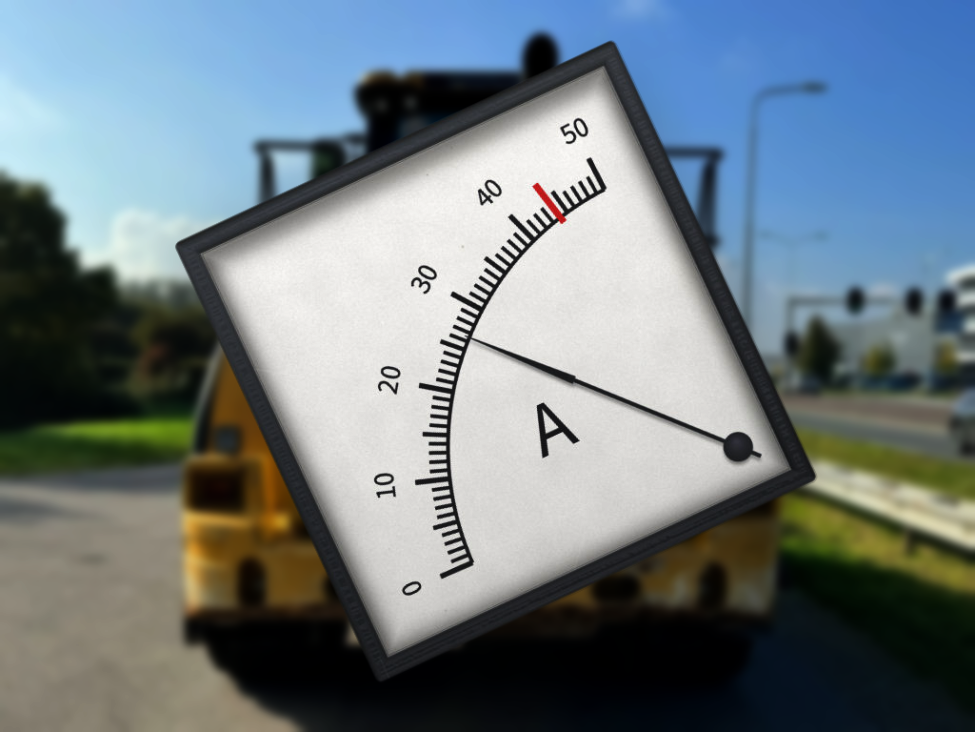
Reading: {"value": 26.5, "unit": "A"}
